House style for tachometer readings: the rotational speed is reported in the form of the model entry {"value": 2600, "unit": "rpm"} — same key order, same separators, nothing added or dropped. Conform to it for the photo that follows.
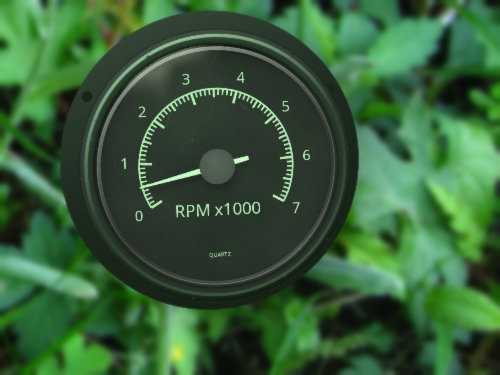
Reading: {"value": 500, "unit": "rpm"}
